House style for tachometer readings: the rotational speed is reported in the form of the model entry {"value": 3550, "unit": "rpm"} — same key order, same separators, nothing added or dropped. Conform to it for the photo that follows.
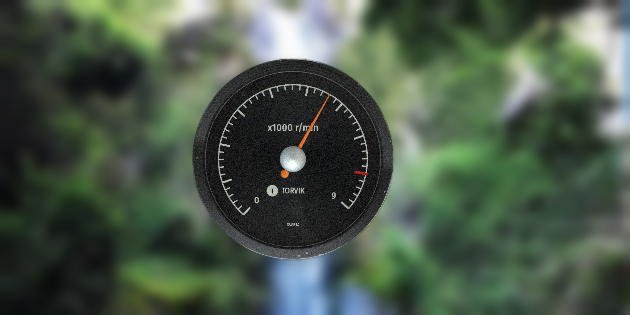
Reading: {"value": 5600, "unit": "rpm"}
